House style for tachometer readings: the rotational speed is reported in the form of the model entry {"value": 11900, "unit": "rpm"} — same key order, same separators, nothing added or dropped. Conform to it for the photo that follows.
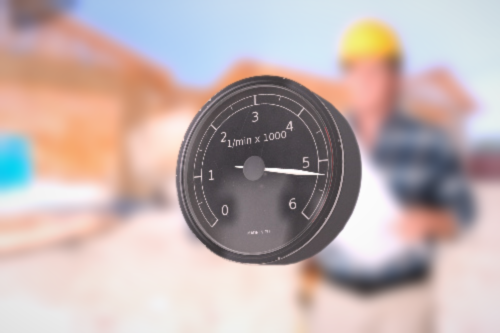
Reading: {"value": 5250, "unit": "rpm"}
